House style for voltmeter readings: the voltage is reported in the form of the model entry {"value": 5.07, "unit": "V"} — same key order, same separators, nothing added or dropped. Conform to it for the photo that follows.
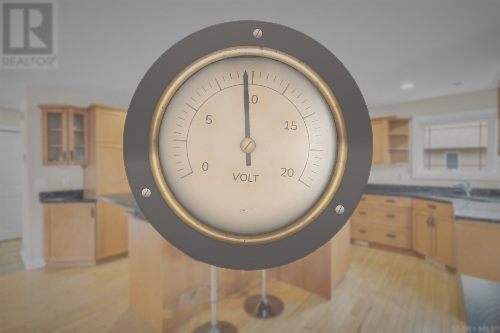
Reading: {"value": 9.5, "unit": "V"}
